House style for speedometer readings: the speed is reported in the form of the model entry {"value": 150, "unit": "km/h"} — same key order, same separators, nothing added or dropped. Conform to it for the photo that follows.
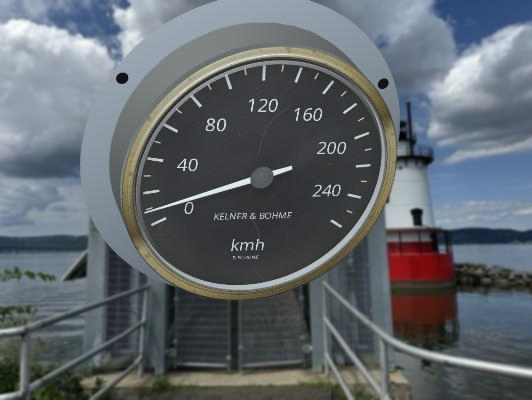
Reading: {"value": 10, "unit": "km/h"}
